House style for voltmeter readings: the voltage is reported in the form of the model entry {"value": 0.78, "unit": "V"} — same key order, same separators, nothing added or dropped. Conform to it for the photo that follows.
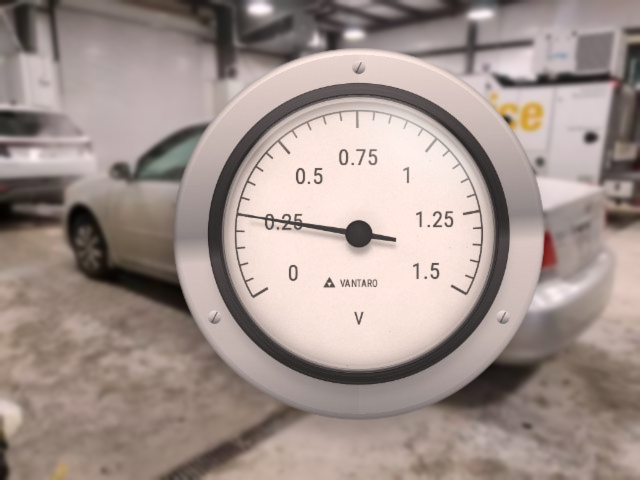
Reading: {"value": 0.25, "unit": "V"}
